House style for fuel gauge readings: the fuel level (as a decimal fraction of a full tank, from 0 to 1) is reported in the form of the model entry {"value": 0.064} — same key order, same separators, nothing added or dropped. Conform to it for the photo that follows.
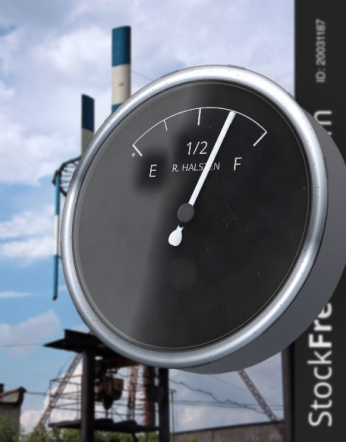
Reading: {"value": 0.75}
